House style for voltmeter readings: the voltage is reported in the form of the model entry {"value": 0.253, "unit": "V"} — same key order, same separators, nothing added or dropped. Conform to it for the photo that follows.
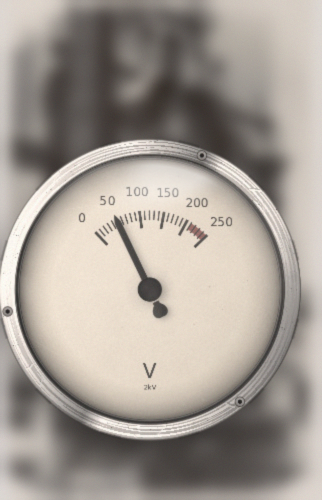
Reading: {"value": 50, "unit": "V"}
